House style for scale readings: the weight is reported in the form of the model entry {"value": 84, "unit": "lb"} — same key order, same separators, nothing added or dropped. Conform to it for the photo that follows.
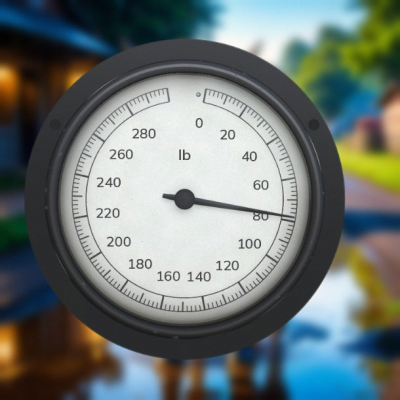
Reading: {"value": 78, "unit": "lb"}
